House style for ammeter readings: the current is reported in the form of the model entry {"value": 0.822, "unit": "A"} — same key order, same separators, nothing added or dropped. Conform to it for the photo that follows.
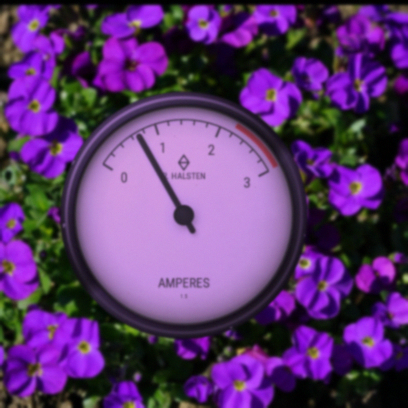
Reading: {"value": 0.7, "unit": "A"}
